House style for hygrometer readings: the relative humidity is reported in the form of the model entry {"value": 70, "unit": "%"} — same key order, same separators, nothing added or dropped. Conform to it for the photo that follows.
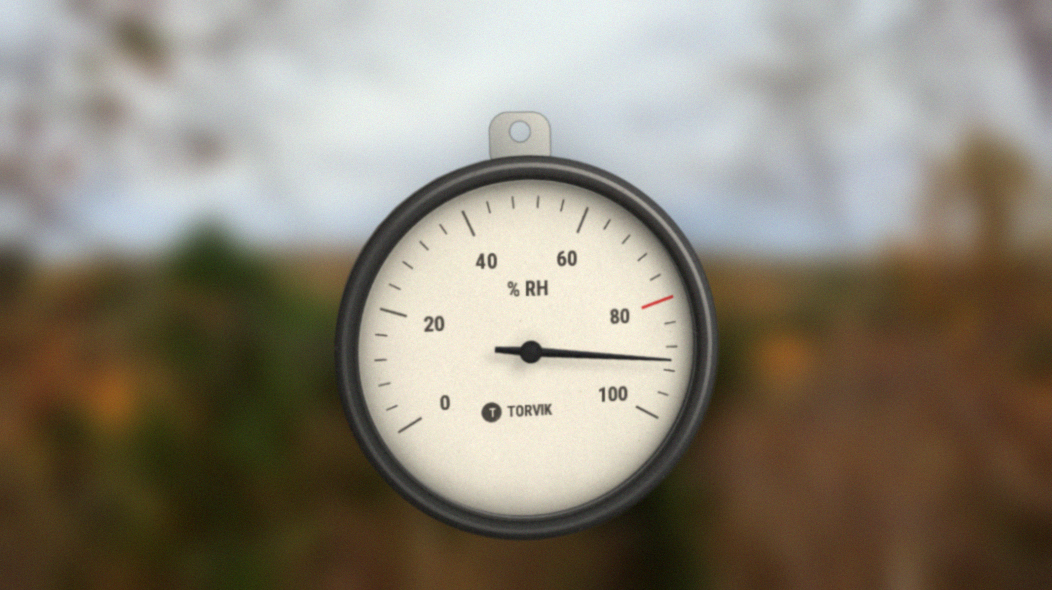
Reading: {"value": 90, "unit": "%"}
